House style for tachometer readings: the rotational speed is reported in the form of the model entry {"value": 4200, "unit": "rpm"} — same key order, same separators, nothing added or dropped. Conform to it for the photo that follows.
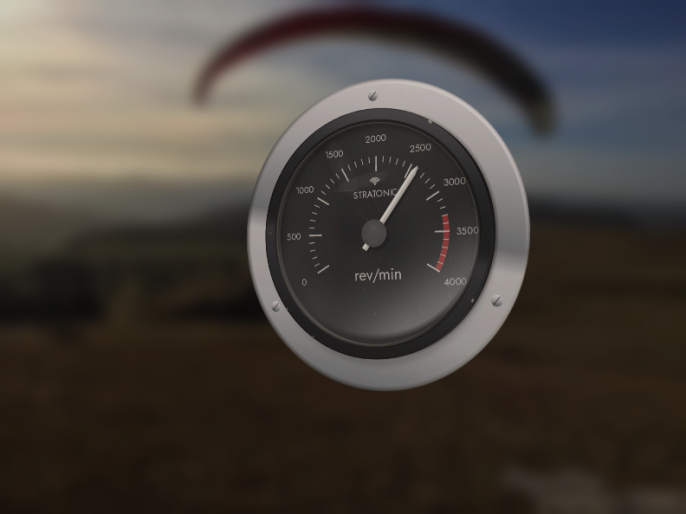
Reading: {"value": 2600, "unit": "rpm"}
